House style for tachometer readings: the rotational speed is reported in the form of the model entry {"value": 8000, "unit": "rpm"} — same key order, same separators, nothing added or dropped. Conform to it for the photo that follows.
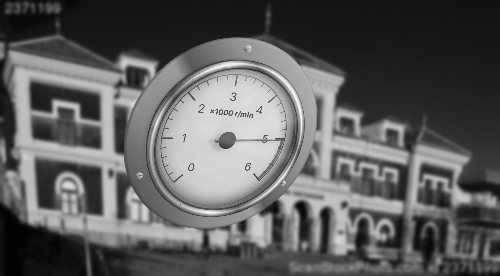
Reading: {"value": 5000, "unit": "rpm"}
